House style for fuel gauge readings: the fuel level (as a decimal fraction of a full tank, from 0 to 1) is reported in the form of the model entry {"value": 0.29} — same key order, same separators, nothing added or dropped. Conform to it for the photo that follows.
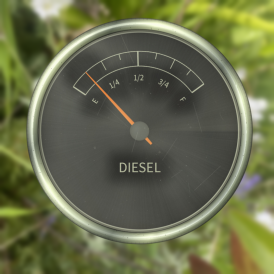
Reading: {"value": 0.125}
